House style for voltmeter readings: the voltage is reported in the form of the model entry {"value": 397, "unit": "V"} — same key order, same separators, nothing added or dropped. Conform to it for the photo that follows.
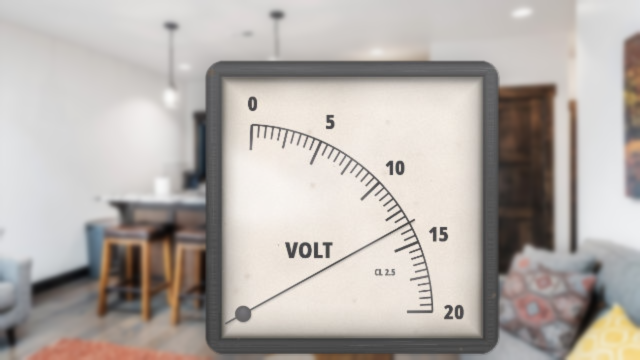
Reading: {"value": 13.5, "unit": "V"}
